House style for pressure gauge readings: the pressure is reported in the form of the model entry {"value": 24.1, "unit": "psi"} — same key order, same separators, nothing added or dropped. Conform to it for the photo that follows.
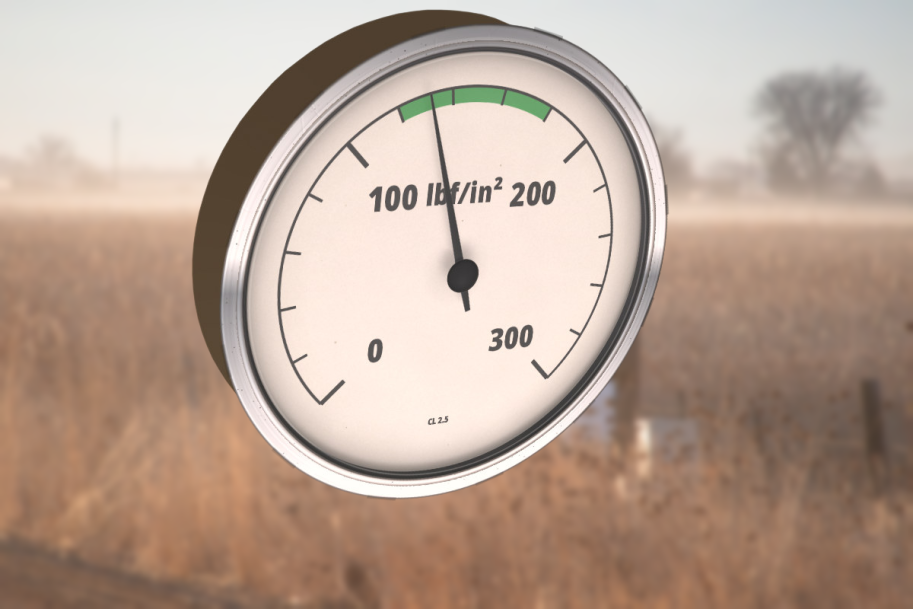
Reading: {"value": 130, "unit": "psi"}
